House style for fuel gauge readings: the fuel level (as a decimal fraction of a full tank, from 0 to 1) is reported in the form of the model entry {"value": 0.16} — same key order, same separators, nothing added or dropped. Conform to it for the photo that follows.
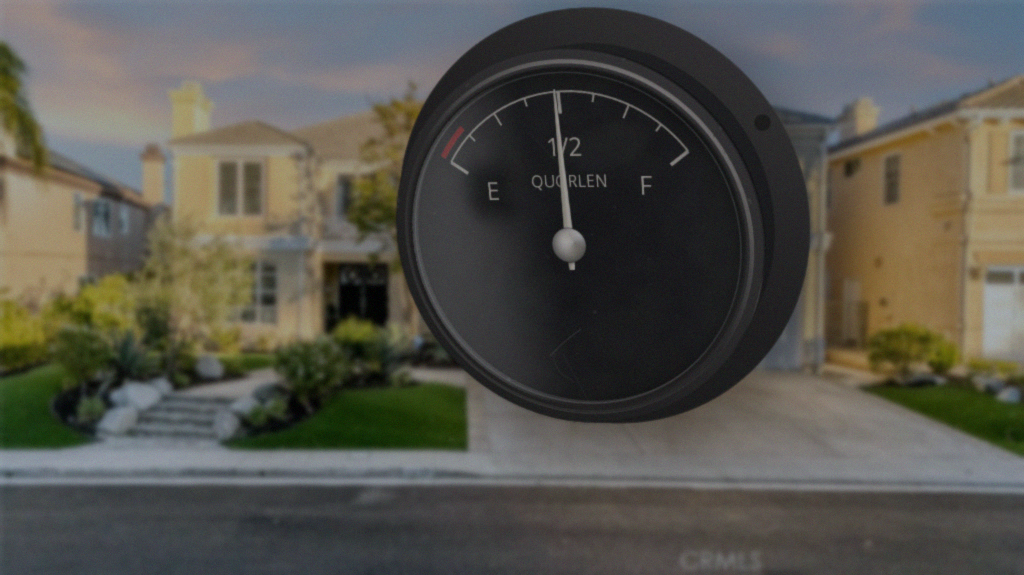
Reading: {"value": 0.5}
